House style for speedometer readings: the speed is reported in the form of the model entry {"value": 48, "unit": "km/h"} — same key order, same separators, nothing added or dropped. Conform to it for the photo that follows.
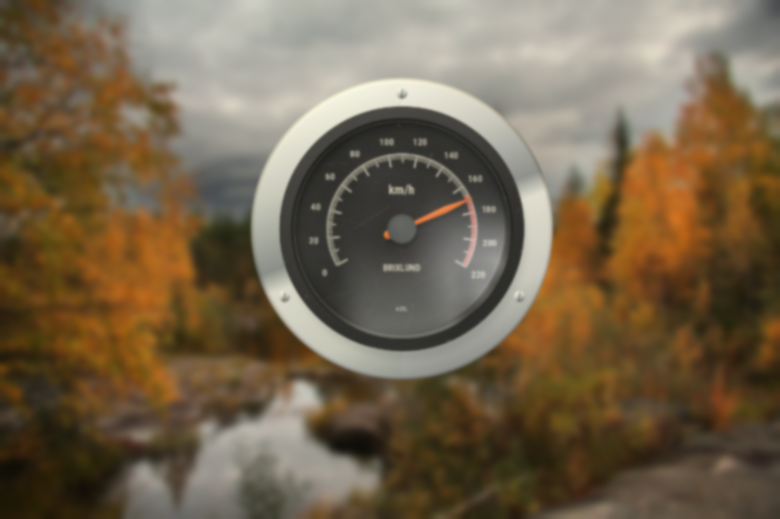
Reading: {"value": 170, "unit": "km/h"}
